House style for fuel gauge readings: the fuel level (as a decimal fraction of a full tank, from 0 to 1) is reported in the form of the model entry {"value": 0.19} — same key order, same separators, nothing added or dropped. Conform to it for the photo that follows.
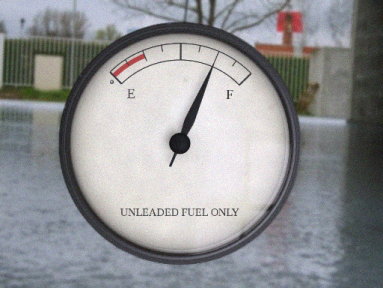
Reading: {"value": 0.75}
